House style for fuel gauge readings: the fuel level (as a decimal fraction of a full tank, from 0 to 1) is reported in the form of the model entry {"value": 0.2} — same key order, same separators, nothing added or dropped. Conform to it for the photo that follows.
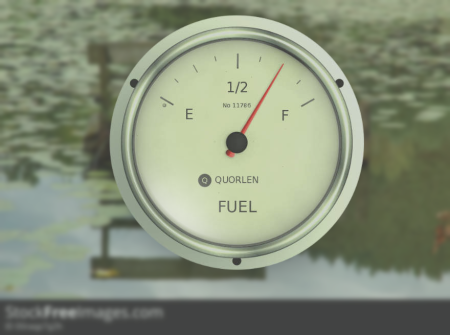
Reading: {"value": 0.75}
